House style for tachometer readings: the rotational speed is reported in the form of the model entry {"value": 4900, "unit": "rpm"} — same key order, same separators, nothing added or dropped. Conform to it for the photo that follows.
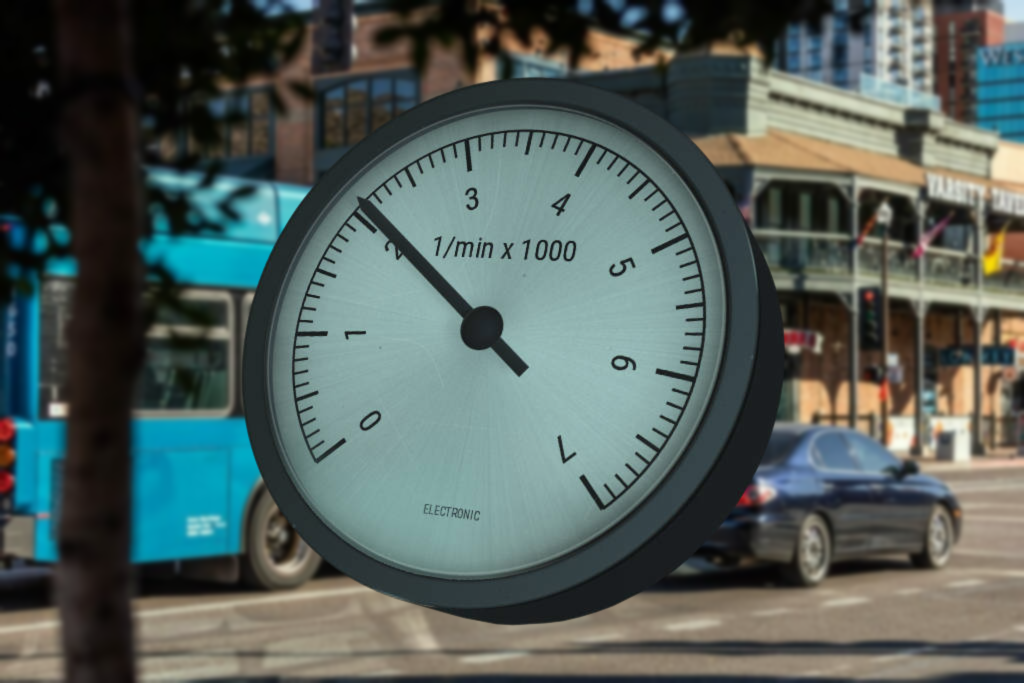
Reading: {"value": 2100, "unit": "rpm"}
